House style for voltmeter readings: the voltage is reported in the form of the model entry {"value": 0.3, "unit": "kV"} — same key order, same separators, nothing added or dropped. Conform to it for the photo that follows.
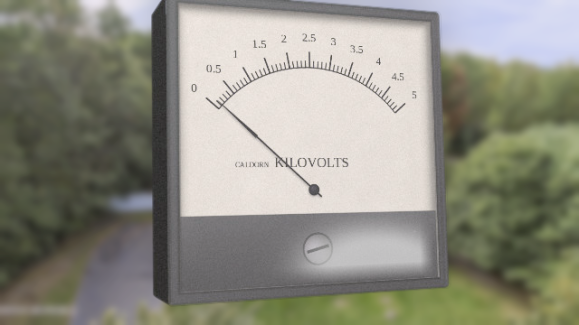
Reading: {"value": 0.1, "unit": "kV"}
